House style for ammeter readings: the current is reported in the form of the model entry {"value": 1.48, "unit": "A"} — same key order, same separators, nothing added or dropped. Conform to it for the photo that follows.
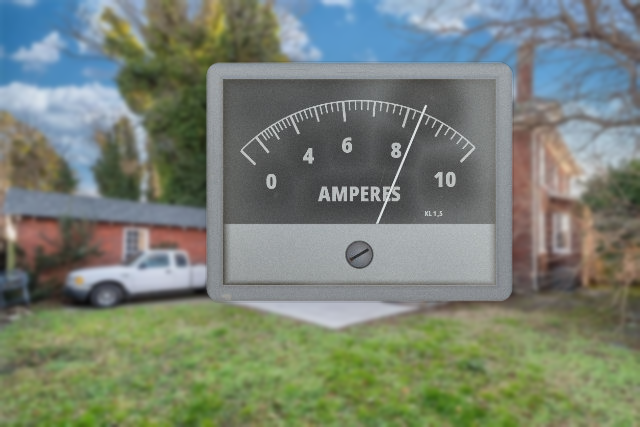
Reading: {"value": 8.4, "unit": "A"}
